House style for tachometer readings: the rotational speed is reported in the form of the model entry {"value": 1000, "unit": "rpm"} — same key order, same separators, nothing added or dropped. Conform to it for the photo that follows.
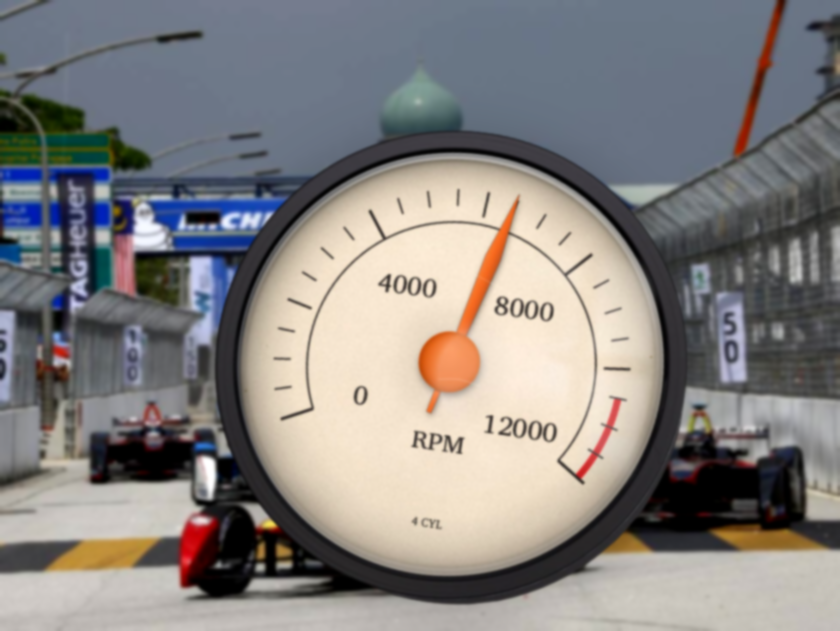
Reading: {"value": 6500, "unit": "rpm"}
